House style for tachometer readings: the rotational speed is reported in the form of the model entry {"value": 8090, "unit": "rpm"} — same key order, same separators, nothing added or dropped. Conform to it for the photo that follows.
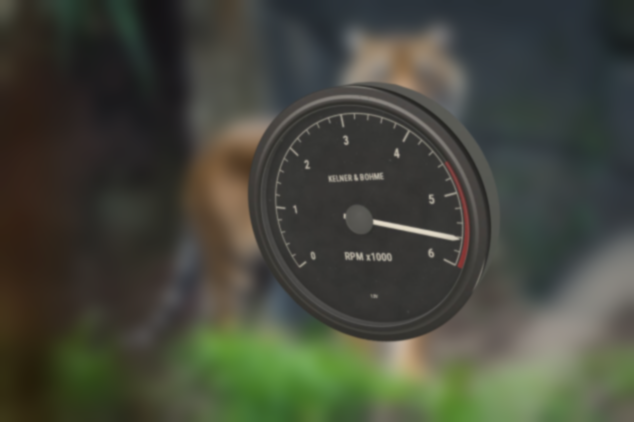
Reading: {"value": 5600, "unit": "rpm"}
